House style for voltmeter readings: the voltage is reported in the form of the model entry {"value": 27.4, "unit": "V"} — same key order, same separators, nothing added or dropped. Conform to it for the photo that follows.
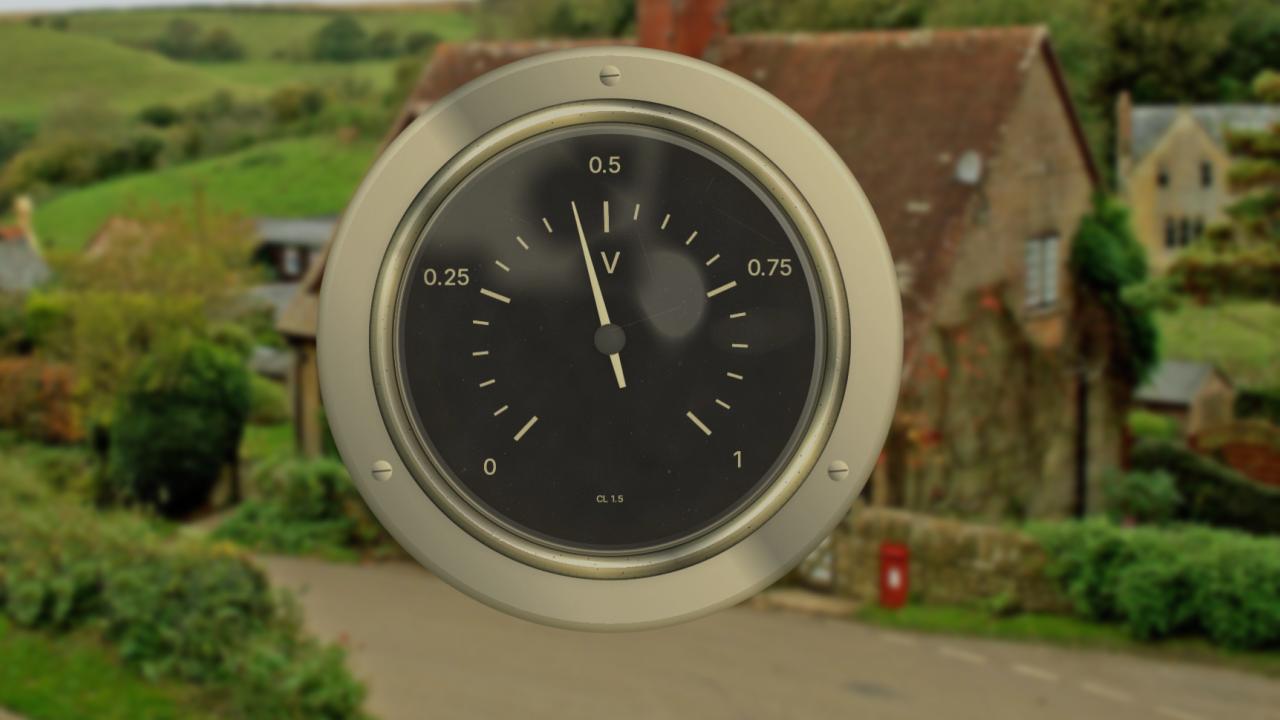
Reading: {"value": 0.45, "unit": "V"}
